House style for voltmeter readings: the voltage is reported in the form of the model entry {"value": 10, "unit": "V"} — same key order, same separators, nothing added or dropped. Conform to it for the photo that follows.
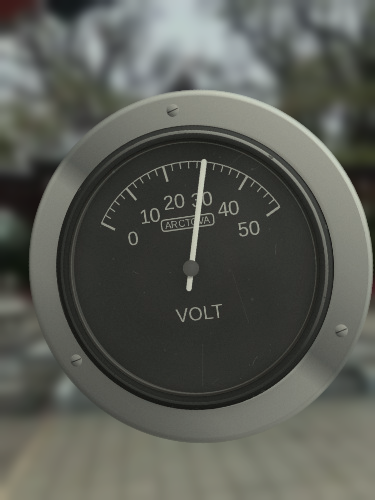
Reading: {"value": 30, "unit": "V"}
